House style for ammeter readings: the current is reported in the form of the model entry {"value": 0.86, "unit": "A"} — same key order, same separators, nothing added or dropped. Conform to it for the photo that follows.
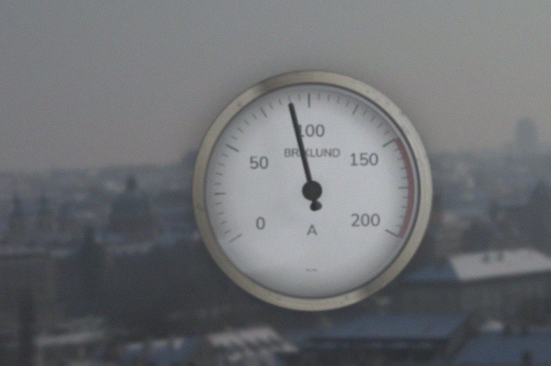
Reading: {"value": 90, "unit": "A"}
